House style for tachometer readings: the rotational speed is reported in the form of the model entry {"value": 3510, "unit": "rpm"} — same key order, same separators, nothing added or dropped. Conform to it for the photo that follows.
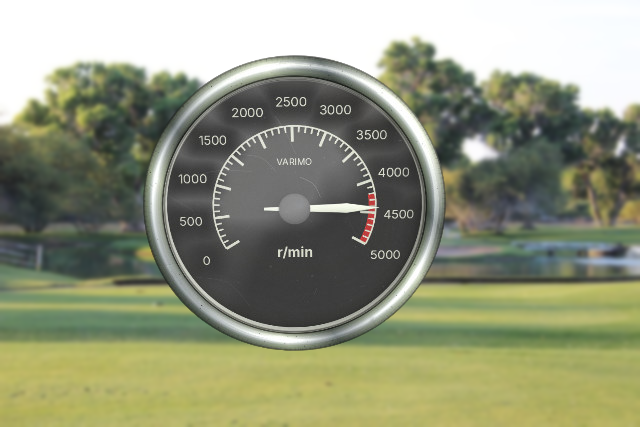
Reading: {"value": 4400, "unit": "rpm"}
